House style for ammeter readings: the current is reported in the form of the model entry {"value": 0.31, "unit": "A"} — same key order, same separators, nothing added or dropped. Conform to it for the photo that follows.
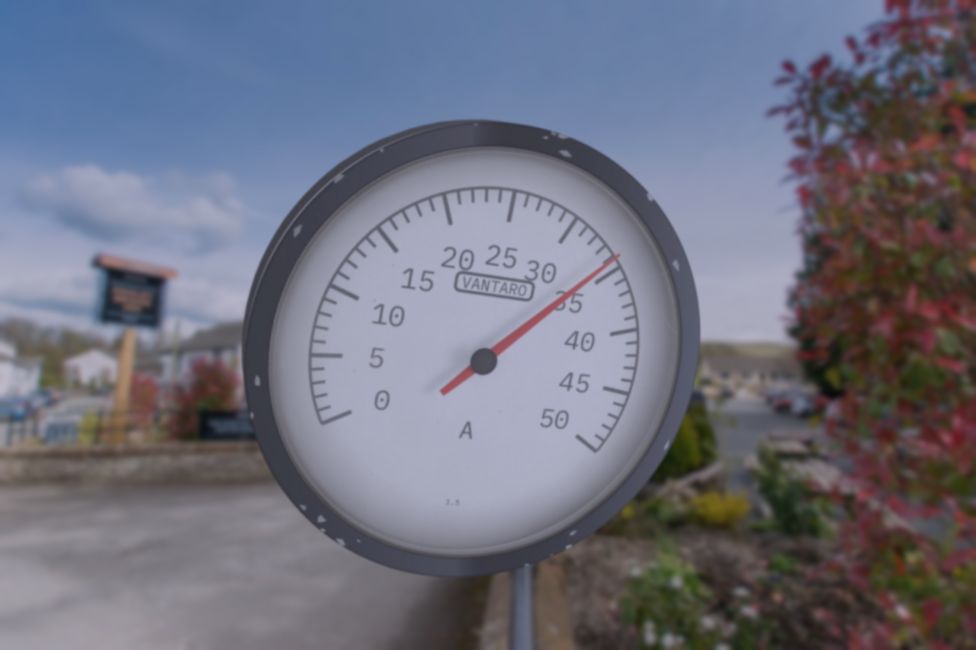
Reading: {"value": 34, "unit": "A"}
